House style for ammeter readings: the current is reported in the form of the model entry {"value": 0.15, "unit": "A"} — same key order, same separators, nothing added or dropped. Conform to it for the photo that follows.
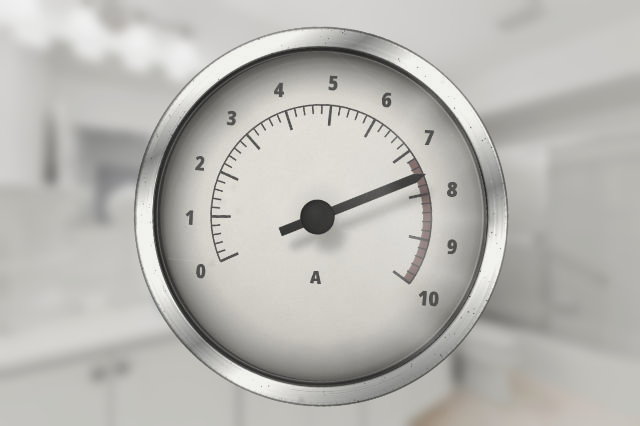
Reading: {"value": 7.6, "unit": "A"}
